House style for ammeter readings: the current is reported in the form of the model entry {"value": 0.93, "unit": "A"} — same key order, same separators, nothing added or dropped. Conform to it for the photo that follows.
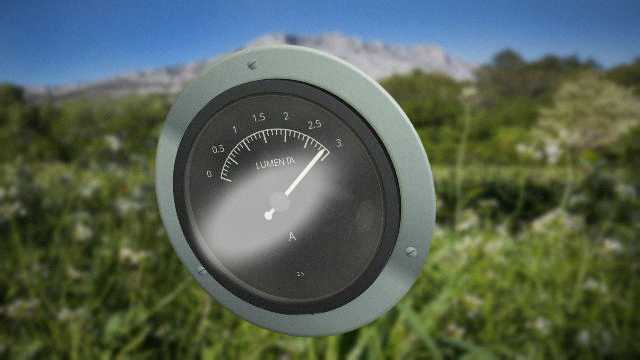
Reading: {"value": 2.9, "unit": "A"}
